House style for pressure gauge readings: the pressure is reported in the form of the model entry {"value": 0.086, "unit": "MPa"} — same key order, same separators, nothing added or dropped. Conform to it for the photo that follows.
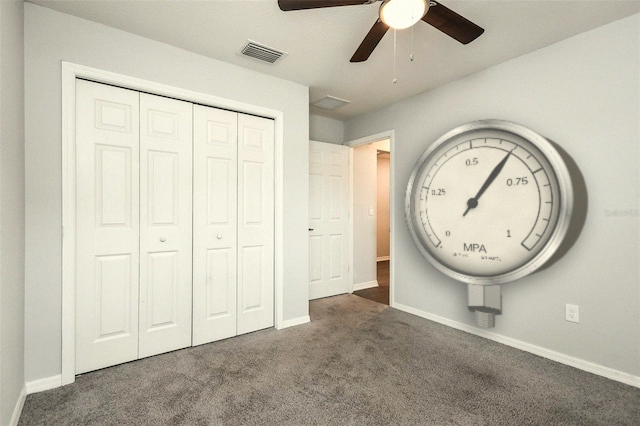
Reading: {"value": 0.65, "unit": "MPa"}
